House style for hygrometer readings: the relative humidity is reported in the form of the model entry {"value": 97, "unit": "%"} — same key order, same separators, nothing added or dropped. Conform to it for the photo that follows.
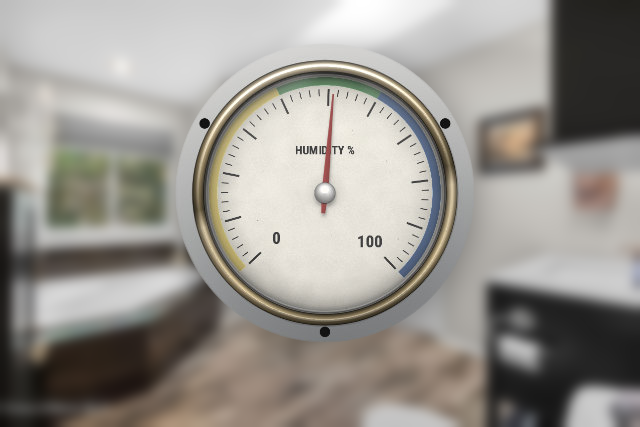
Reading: {"value": 51, "unit": "%"}
